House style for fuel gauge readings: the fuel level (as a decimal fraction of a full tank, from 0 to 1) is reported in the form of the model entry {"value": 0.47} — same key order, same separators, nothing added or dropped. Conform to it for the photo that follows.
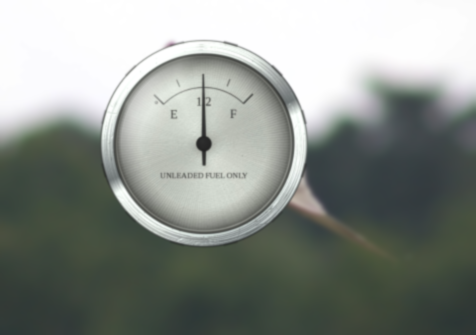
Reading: {"value": 0.5}
